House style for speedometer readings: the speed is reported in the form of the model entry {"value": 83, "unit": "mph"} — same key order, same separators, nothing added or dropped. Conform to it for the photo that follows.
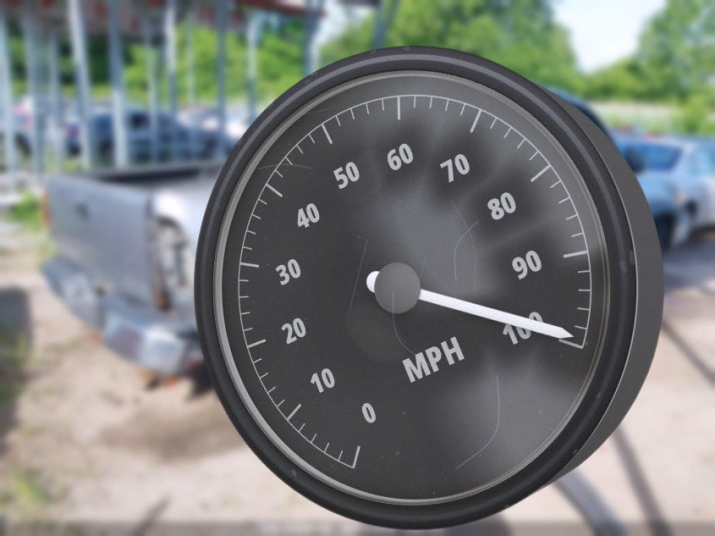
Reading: {"value": 99, "unit": "mph"}
